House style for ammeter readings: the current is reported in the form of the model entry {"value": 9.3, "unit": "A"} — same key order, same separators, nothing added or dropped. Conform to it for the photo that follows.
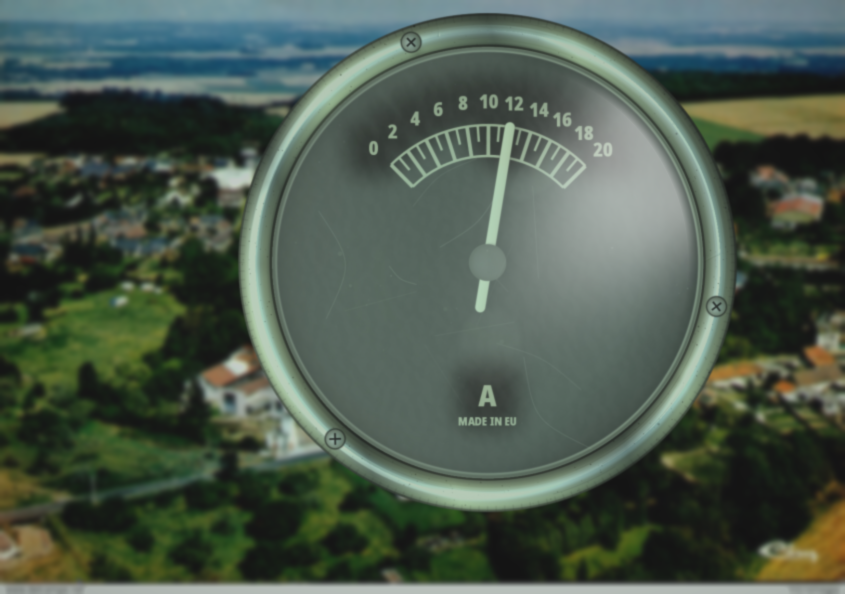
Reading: {"value": 12, "unit": "A"}
